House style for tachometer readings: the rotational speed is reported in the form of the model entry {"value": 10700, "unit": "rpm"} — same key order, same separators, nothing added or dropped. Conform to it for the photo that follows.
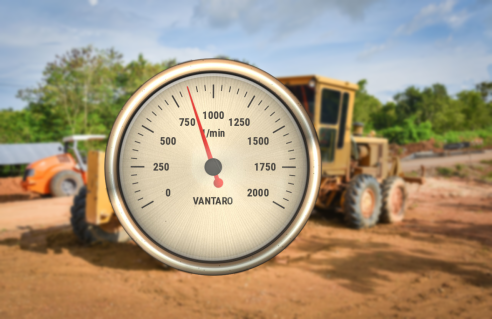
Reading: {"value": 850, "unit": "rpm"}
